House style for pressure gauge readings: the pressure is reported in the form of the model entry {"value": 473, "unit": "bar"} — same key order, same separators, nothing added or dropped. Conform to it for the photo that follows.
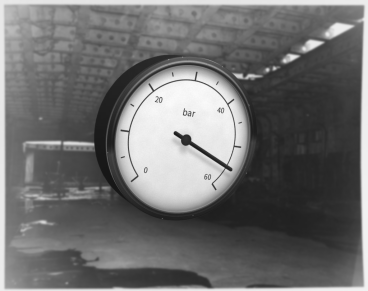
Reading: {"value": 55, "unit": "bar"}
